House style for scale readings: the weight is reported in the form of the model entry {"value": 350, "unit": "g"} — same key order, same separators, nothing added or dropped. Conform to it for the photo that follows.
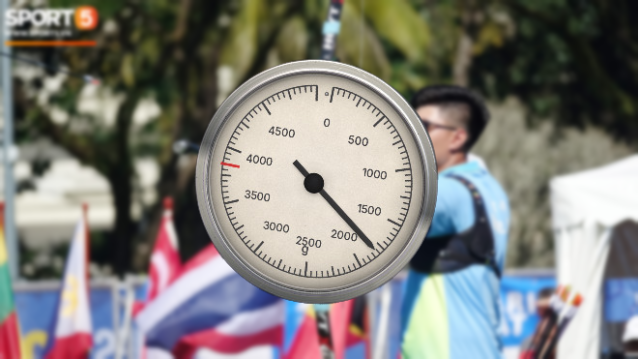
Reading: {"value": 1800, "unit": "g"}
